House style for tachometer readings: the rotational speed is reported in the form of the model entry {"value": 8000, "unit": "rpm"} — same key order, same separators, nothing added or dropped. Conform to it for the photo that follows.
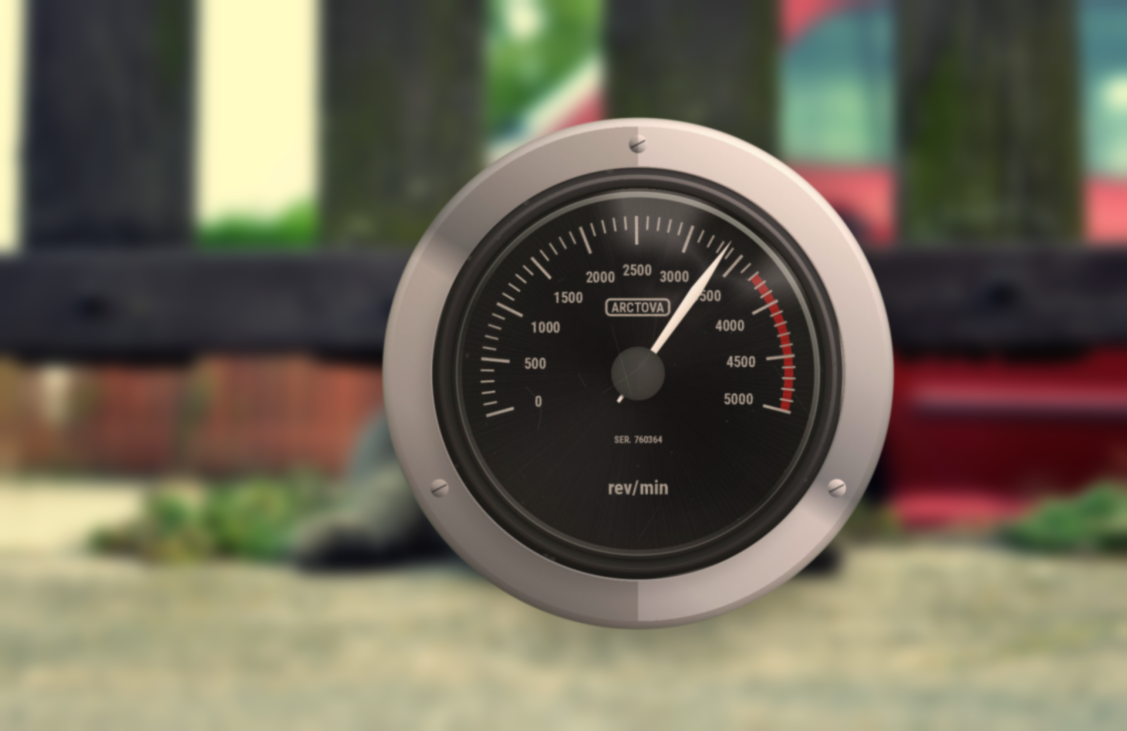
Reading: {"value": 3350, "unit": "rpm"}
